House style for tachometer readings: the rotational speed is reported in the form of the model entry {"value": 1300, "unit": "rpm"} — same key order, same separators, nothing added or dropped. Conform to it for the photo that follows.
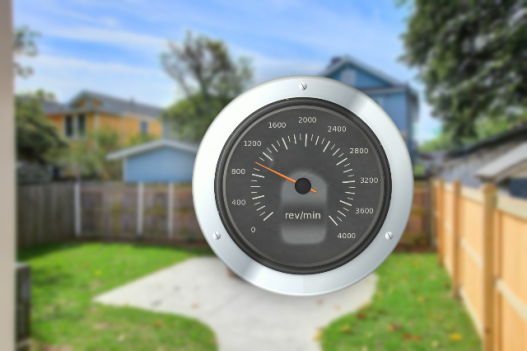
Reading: {"value": 1000, "unit": "rpm"}
